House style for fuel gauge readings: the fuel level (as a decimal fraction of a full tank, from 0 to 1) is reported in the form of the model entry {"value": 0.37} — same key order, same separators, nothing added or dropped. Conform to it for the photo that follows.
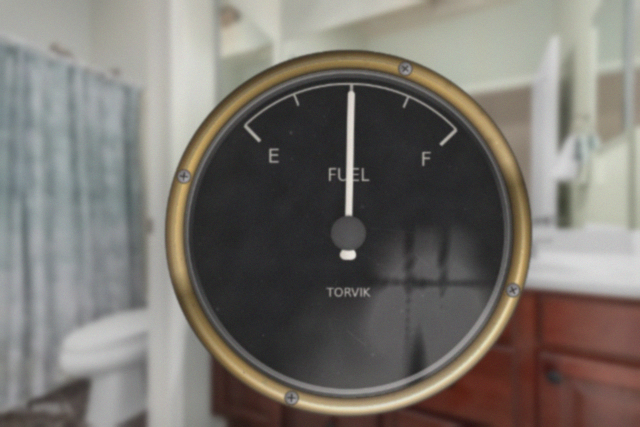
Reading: {"value": 0.5}
